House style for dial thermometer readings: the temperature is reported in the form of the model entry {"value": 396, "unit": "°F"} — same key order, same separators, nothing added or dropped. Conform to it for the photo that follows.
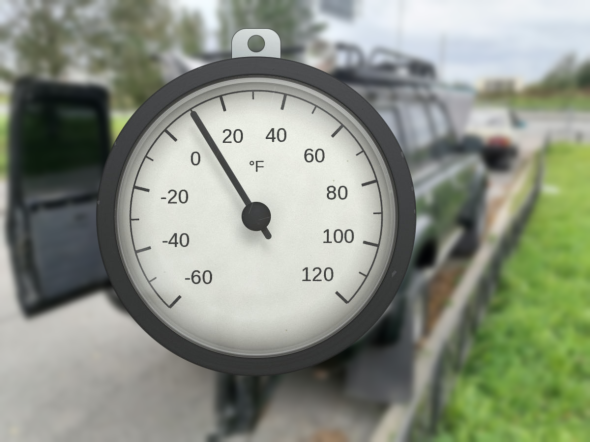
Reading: {"value": 10, "unit": "°F"}
